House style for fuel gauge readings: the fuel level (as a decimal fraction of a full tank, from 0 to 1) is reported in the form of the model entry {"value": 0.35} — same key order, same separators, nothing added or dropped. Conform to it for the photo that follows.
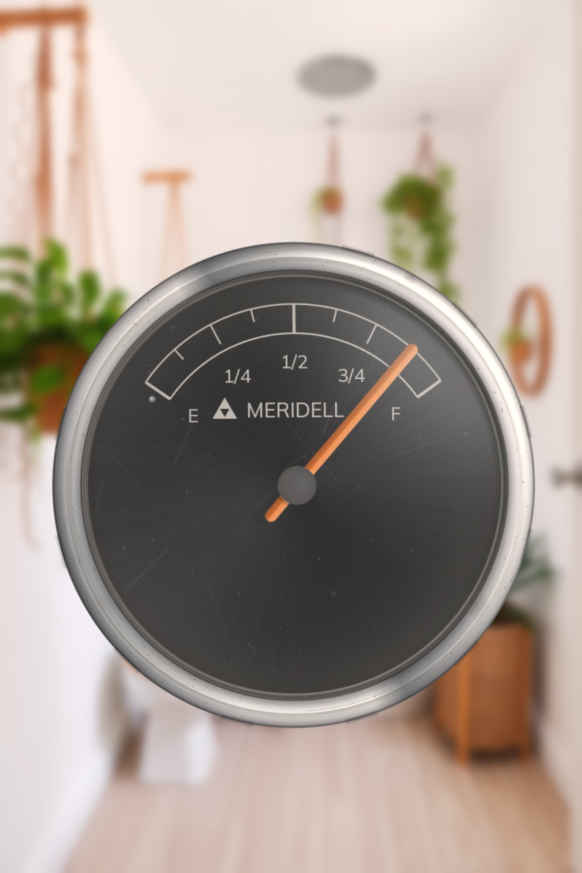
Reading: {"value": 0.875}
